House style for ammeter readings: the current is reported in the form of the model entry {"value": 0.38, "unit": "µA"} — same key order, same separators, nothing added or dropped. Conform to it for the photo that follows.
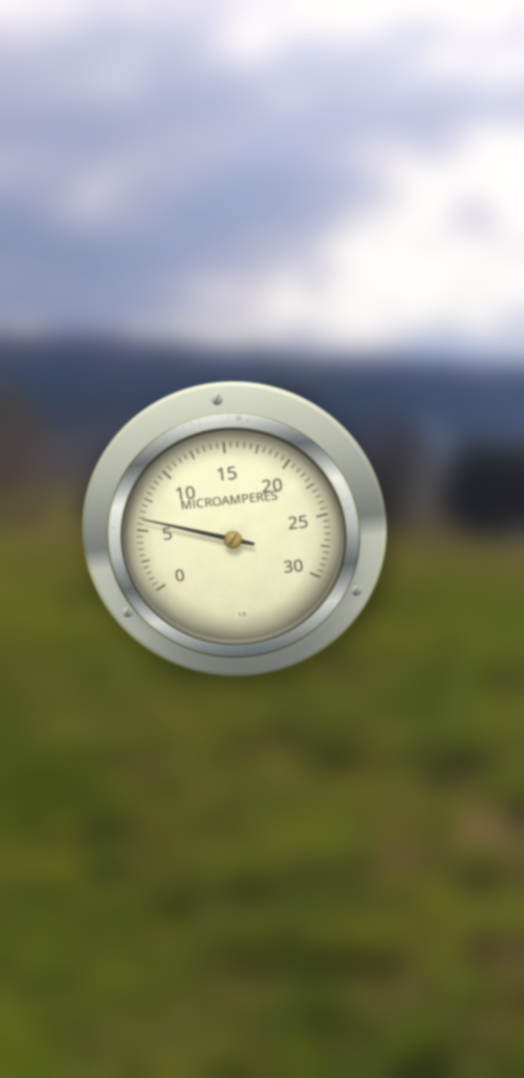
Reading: {"value": 6, "unit": "µA"}
